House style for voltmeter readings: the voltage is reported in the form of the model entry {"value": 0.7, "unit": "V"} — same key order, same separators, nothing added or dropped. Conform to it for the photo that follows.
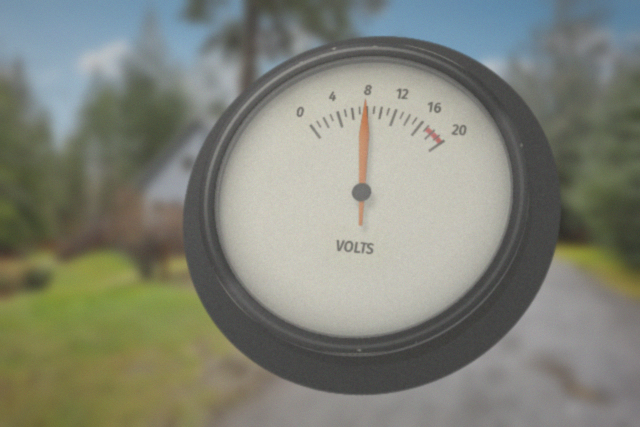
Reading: {"value": 8, "unit": "V"}
